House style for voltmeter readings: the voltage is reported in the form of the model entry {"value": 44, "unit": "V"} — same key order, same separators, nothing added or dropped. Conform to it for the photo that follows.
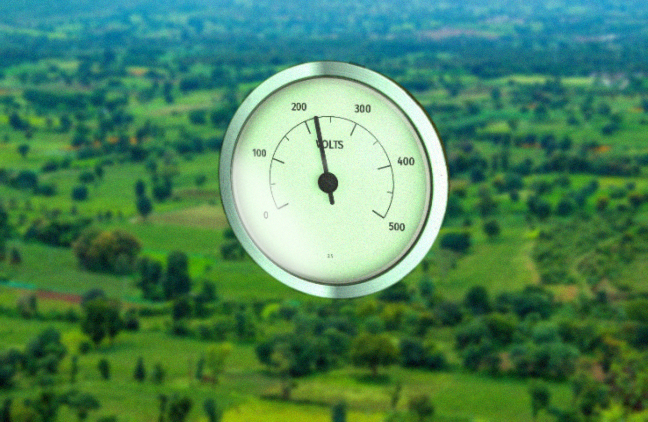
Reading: {"value": 225, "unit": "V"}
